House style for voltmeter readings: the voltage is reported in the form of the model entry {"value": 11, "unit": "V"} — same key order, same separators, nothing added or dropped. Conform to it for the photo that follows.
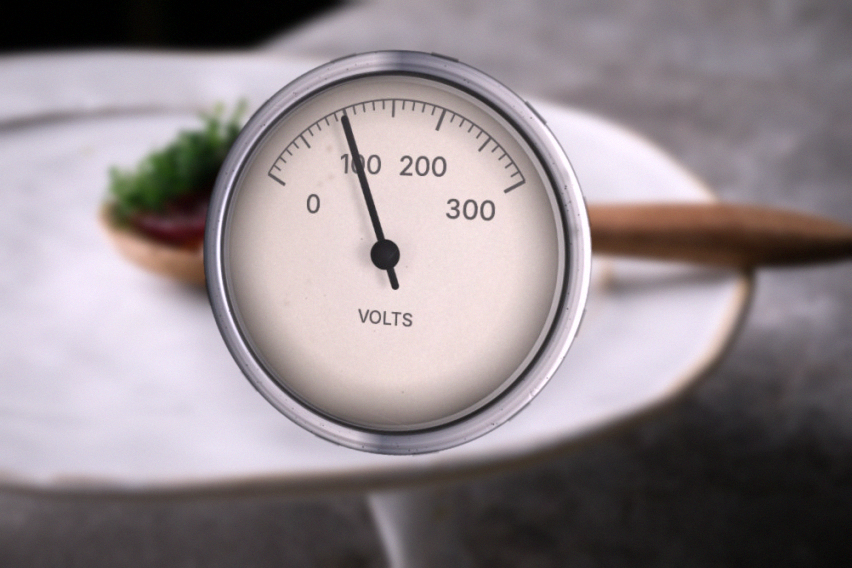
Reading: {"value": 100, "unit": "V"}
